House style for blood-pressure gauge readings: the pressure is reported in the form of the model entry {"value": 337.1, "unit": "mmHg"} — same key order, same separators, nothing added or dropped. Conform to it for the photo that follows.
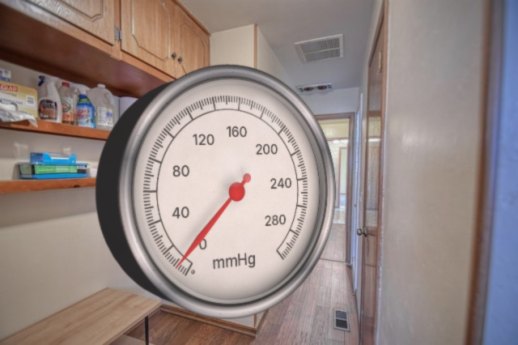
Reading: {"value": 10, "unit": "mmHg"}
